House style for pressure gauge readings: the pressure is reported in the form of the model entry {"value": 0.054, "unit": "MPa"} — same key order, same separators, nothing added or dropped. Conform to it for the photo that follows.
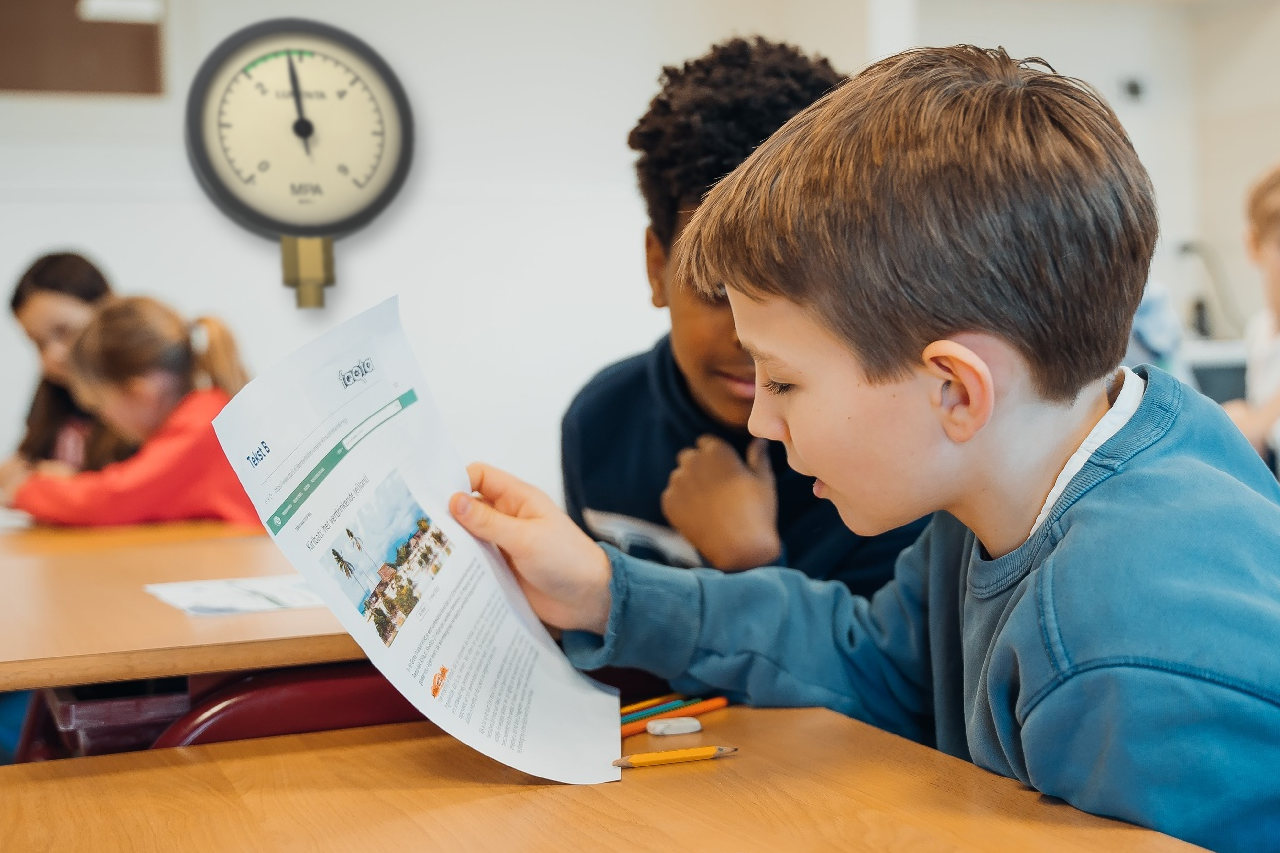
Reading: {"value": 2.8, "unit": "MPa"}
